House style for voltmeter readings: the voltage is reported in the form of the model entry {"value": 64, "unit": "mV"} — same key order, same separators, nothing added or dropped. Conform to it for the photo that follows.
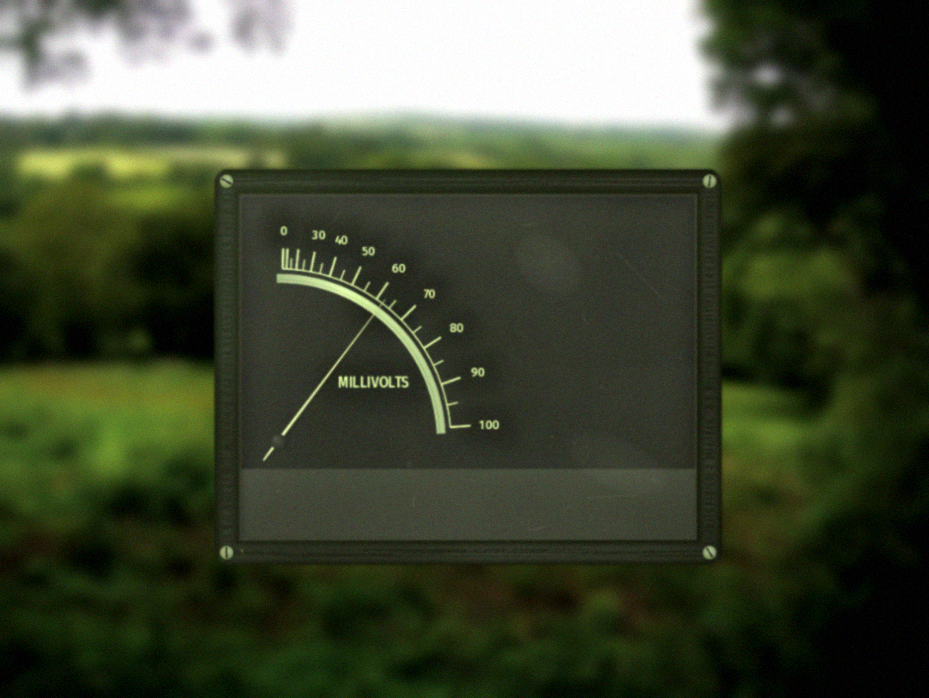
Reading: {"value": 62.5, "unit": "mV"}
